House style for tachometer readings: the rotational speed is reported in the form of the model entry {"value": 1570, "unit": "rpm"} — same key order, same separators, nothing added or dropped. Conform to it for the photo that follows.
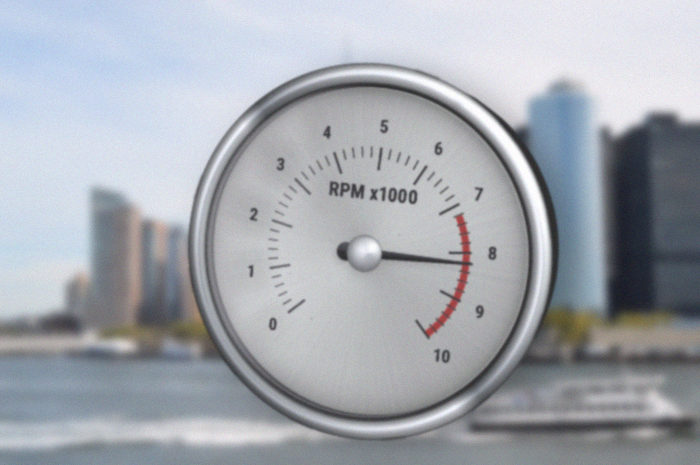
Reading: {"value": 8200, "unit": "rpm"}
